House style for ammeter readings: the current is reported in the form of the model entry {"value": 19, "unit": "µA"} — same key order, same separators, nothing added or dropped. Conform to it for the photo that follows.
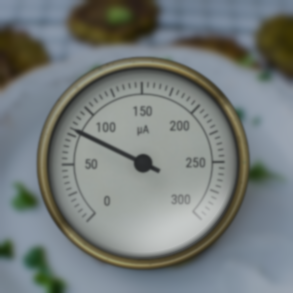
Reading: {"value": 80, "unit": "µA"}
